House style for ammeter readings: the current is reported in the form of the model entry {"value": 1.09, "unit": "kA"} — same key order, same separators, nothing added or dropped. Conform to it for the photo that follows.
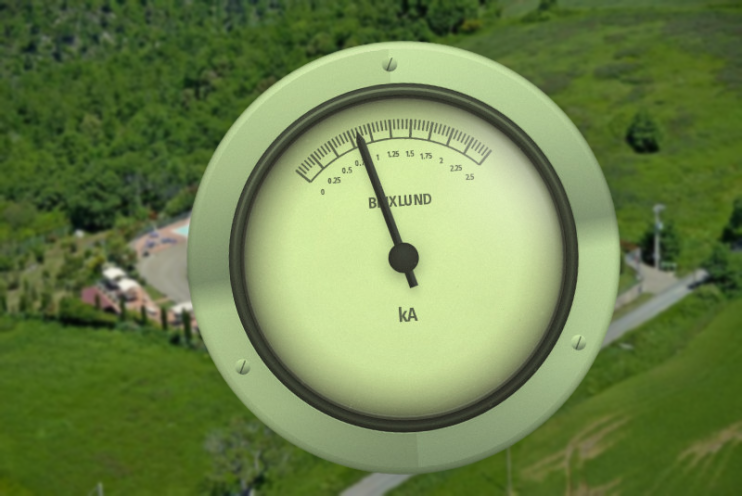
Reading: {"value": 0.85, "unit": "kA"}
